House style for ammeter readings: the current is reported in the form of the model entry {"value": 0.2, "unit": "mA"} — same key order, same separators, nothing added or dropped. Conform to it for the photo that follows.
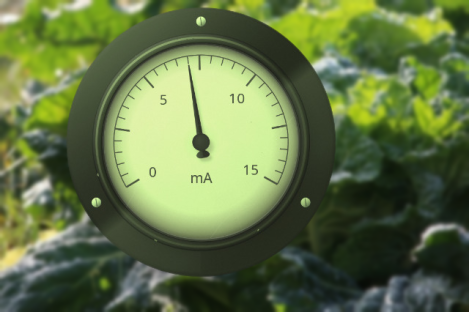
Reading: {"value": 7, "unit": "mA"}
